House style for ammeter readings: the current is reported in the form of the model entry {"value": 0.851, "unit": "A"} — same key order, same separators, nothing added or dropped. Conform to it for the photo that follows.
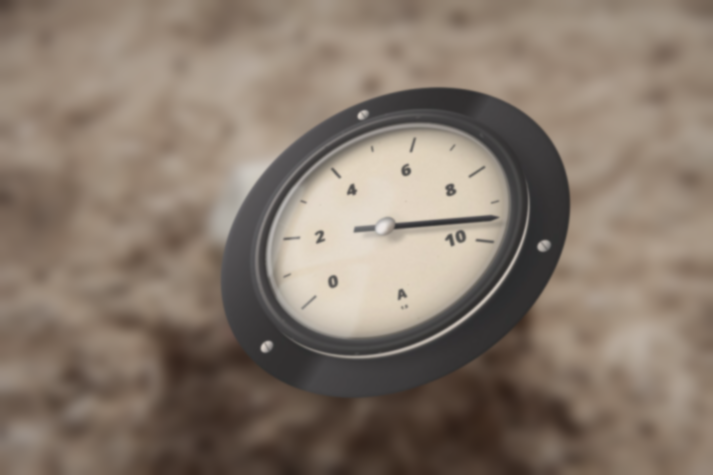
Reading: {"value": 9.5, "unit": "A"}
